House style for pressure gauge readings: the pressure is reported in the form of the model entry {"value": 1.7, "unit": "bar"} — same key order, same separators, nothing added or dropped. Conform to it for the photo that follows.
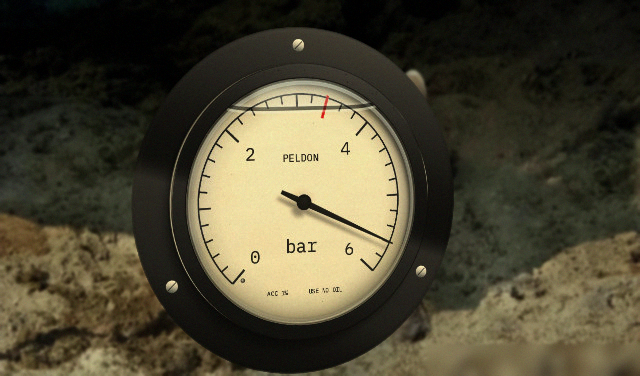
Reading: {"value": 5.6, "unit": "bar"}
